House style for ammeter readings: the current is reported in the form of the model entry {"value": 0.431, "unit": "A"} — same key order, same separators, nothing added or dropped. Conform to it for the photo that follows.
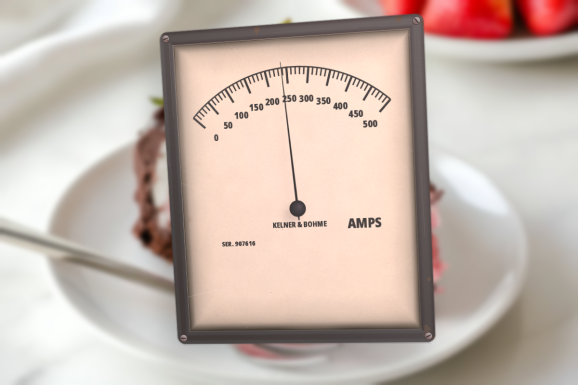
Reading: {"value": 240, "unit": "A"}
